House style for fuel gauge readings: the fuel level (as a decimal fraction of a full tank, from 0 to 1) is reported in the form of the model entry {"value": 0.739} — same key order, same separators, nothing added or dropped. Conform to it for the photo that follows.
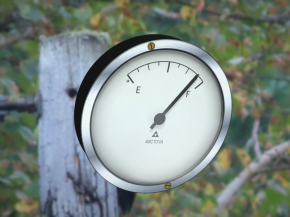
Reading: {"value": 0.875}
